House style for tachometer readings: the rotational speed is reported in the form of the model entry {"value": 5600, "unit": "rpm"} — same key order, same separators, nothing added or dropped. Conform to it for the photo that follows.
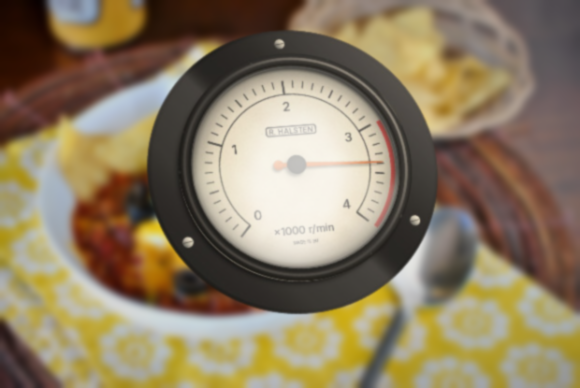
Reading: {"value": 3400, "unit": "rpm"}
